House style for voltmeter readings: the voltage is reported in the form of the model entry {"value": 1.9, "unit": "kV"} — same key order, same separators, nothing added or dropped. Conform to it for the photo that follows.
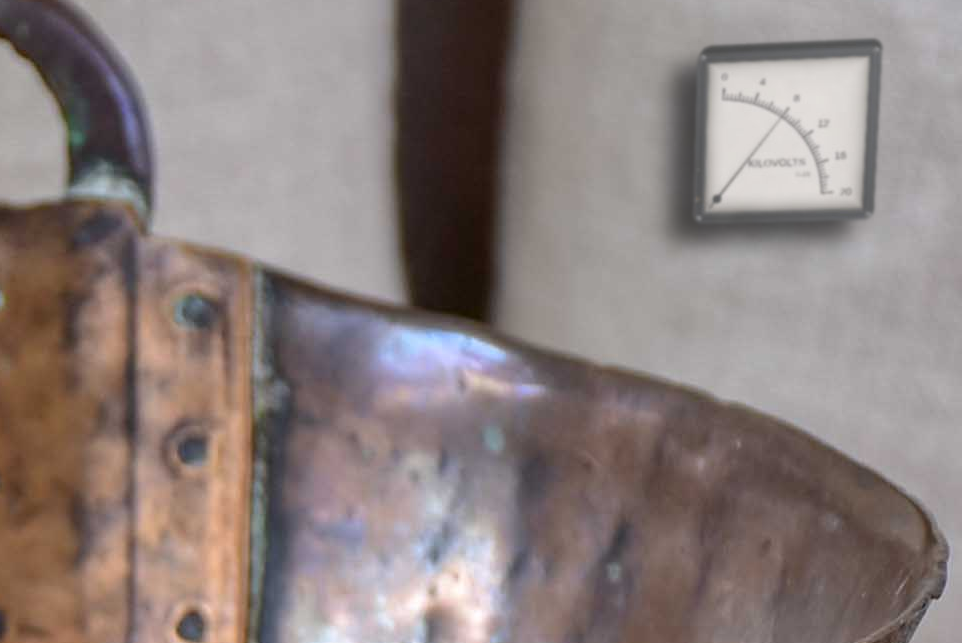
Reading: {"value": 8, "unit": "kV"}
